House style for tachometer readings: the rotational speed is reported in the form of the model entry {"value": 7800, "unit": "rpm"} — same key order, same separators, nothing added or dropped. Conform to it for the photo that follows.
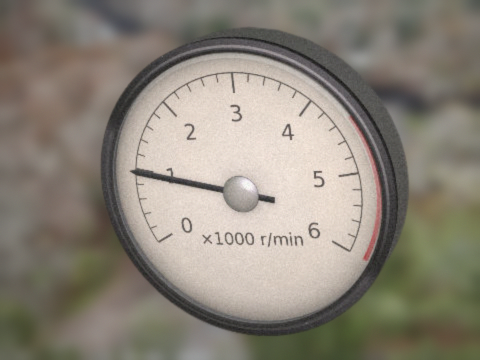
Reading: {"value": 1000, "unit": "rpm"}
